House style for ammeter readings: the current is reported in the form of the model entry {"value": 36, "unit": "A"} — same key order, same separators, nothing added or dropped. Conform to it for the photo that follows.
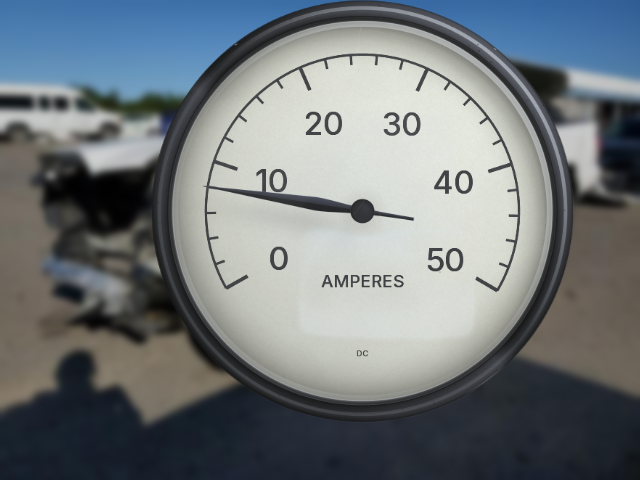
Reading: {"value": 8, "unit": "A"}
